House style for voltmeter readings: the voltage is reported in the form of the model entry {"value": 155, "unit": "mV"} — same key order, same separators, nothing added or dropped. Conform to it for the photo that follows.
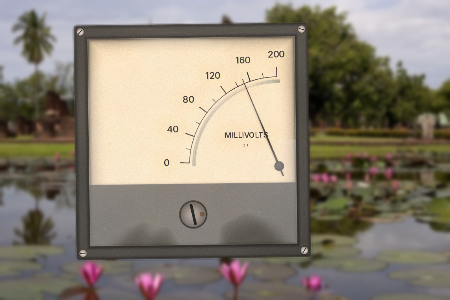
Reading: {"value": 150, "unit": "mV"}
